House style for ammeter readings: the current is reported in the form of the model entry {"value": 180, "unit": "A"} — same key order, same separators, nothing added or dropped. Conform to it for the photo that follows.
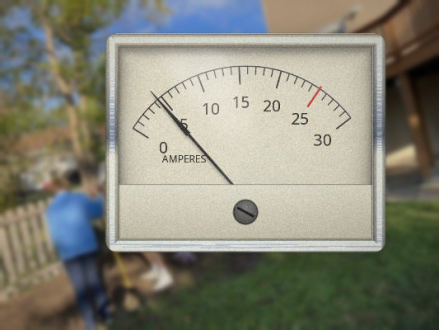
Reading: {"value": 4.5, "unit": "A"}
